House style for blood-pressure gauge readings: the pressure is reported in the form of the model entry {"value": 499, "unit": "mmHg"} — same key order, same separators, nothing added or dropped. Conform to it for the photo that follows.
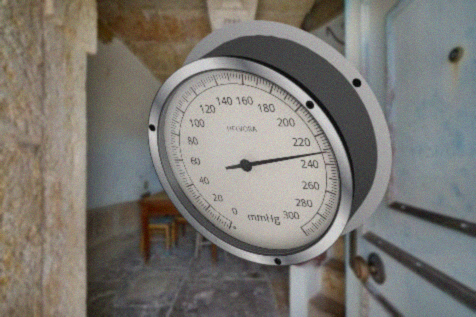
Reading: {"value": 230, "unit": "mmHg"}
